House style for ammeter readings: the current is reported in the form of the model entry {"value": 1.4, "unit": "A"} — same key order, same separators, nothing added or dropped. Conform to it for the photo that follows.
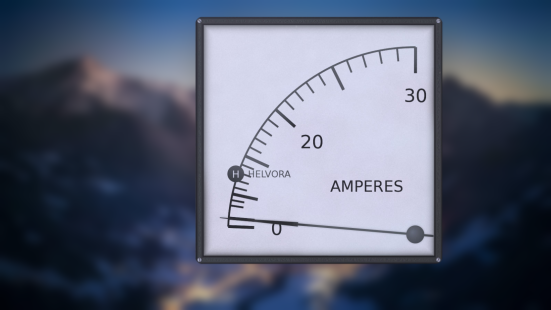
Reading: {"value": 5, "unit": "A"}
